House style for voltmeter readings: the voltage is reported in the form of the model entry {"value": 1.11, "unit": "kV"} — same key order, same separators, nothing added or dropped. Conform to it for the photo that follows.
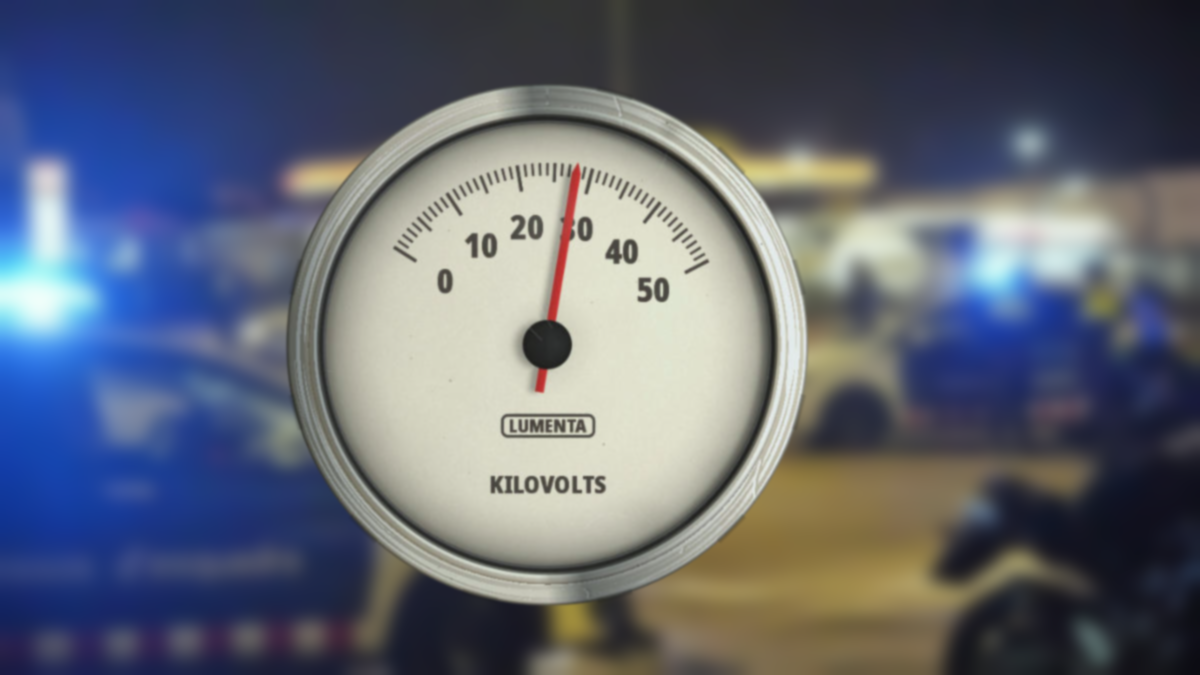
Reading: {"value": 28, "unit": "kV"}
